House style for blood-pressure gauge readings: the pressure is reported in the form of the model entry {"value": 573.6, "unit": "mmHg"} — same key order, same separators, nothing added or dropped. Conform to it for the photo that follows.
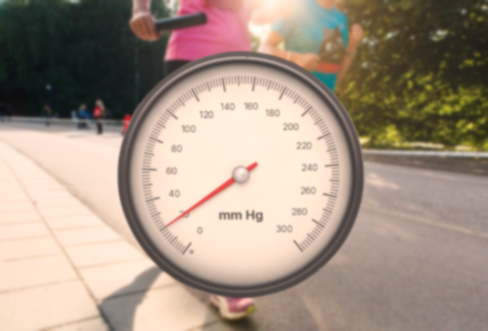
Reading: {"value": 20, "unit": "mmHg"}
